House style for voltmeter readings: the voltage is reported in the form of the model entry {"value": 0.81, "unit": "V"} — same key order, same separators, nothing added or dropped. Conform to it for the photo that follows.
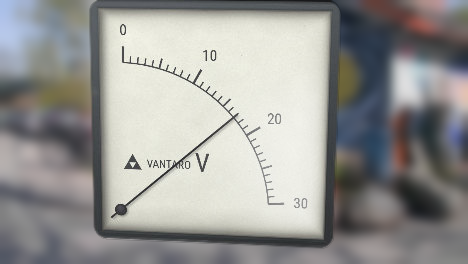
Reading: {"value": 17, "unit": "V"}
